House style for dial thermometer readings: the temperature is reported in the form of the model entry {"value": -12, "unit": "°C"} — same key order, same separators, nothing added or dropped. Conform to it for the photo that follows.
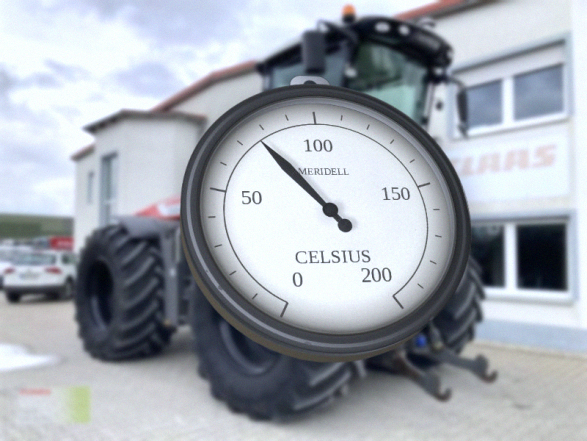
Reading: {"value": 75, "unit": "°C"}
